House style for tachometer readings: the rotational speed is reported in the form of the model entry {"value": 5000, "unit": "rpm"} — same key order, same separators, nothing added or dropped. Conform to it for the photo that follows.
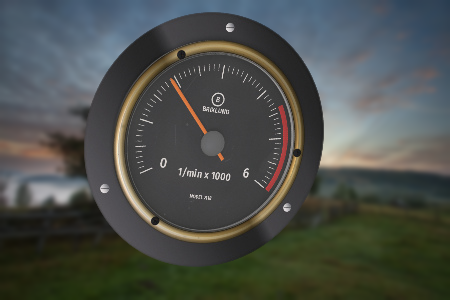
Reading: {"value": 1900, "unit": "rpm"}
